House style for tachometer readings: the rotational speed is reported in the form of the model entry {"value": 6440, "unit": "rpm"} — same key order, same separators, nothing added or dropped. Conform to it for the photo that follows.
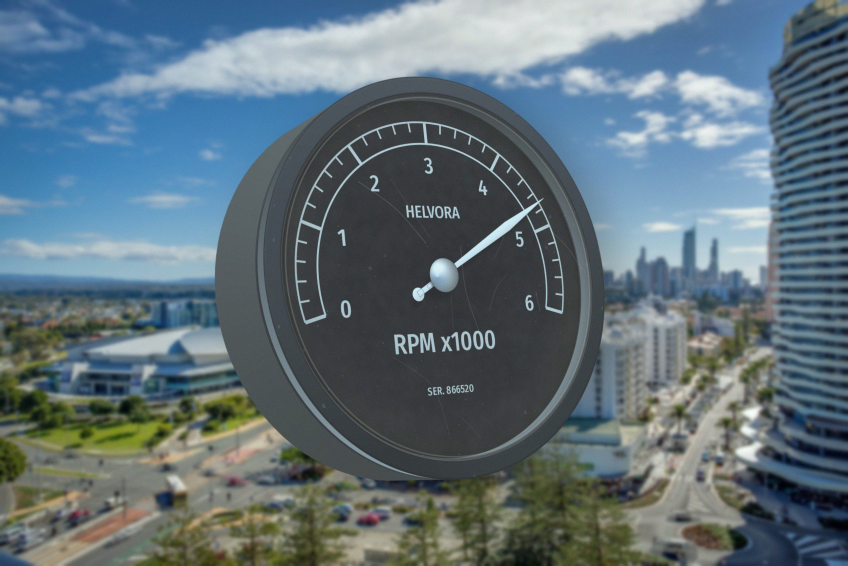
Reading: {"value": 4700, "unit": "rpm"}
